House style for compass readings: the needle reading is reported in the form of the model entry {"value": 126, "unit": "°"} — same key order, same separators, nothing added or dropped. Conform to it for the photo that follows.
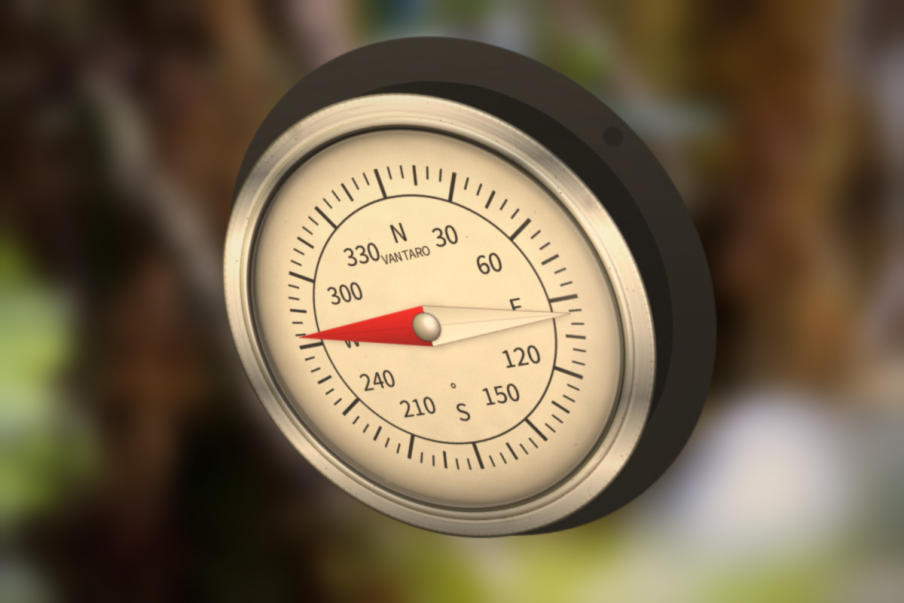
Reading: {"value": 275, "unit": "°"}
